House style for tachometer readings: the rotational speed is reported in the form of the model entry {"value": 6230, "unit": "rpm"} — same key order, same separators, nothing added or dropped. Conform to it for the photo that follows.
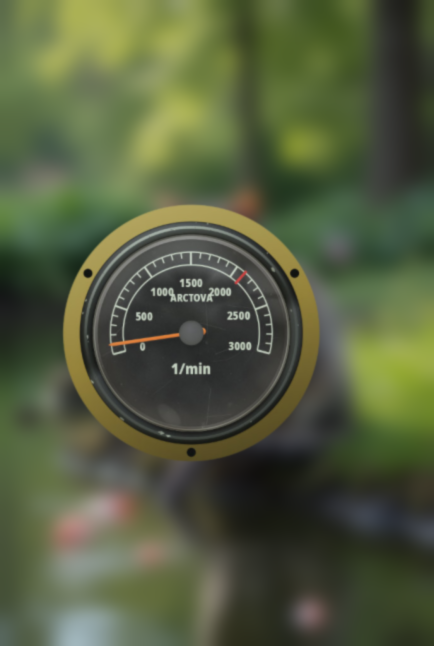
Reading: {"value": 100, "unit": "rpm"}
